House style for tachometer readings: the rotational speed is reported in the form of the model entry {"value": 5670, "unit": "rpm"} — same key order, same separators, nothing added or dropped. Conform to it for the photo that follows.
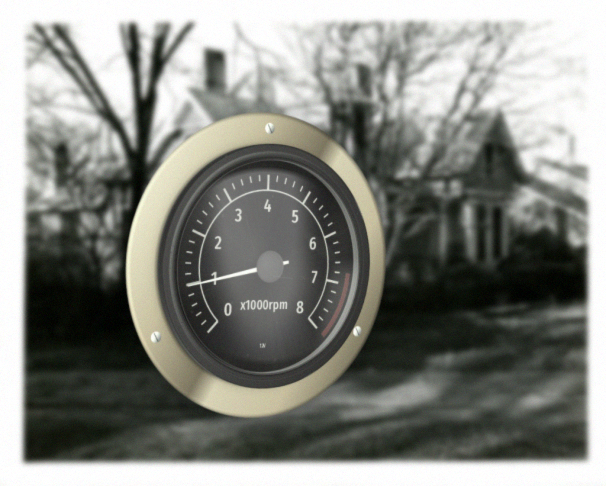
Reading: {"value": 1000, "unit": "rpm"}
